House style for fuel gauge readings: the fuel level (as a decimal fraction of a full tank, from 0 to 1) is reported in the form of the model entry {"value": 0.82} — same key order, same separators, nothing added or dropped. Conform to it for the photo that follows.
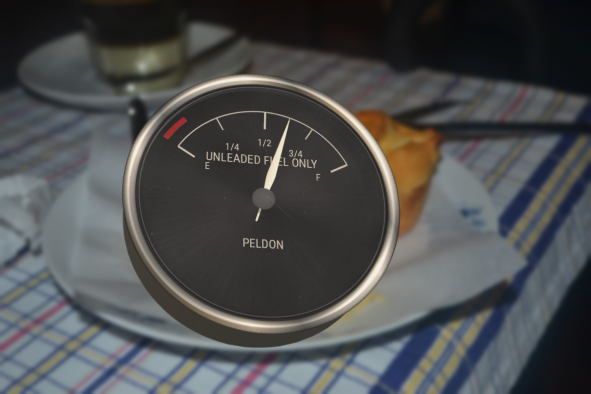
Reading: {"value": 0.625}
